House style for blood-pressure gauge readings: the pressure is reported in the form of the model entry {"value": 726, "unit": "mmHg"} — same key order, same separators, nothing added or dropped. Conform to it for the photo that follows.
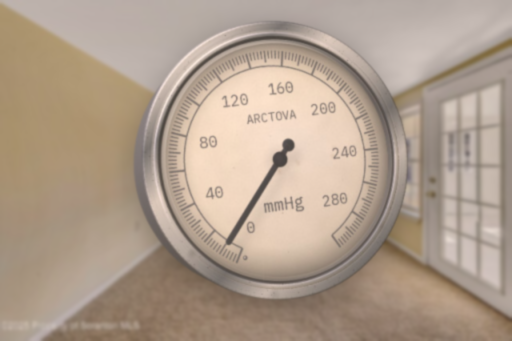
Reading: {"value": 10, "unit": "mmHg"}
